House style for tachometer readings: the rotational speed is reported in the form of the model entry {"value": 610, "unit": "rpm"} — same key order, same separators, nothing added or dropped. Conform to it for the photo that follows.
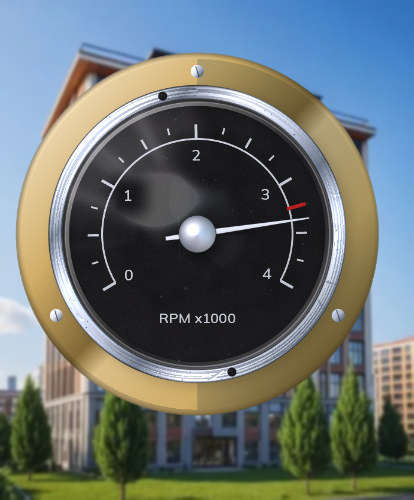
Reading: {"value": 3375, "unit": "rpm"}
